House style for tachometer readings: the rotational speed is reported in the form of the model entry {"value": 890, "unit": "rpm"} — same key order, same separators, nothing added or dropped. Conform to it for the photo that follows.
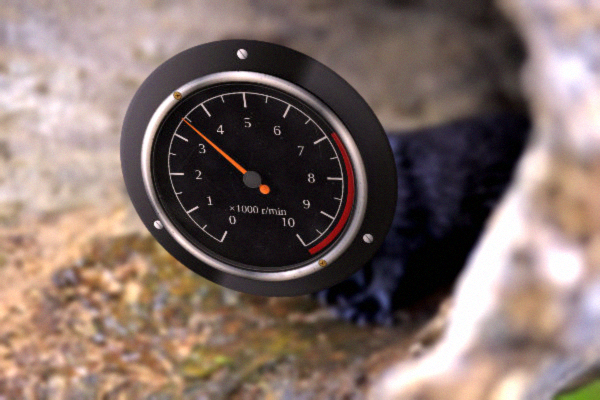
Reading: {"value": 3500, "unit": "rpm"}
